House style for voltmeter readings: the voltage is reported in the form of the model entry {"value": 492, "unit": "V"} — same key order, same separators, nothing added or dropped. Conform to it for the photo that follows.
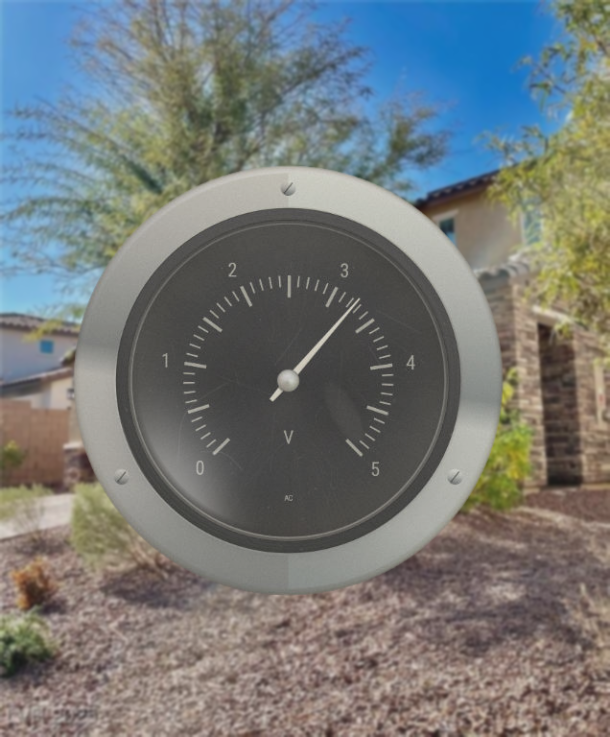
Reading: {"value": 3.25, "unit": "V"}
